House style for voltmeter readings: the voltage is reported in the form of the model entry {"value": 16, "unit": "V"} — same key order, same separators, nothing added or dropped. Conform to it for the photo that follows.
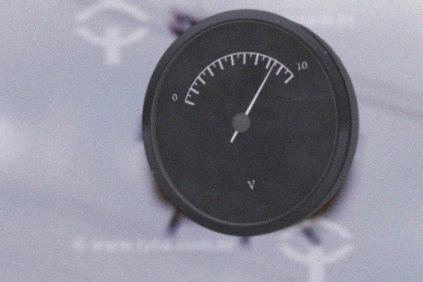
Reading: {"value": 8.5, "unit": "V"}
